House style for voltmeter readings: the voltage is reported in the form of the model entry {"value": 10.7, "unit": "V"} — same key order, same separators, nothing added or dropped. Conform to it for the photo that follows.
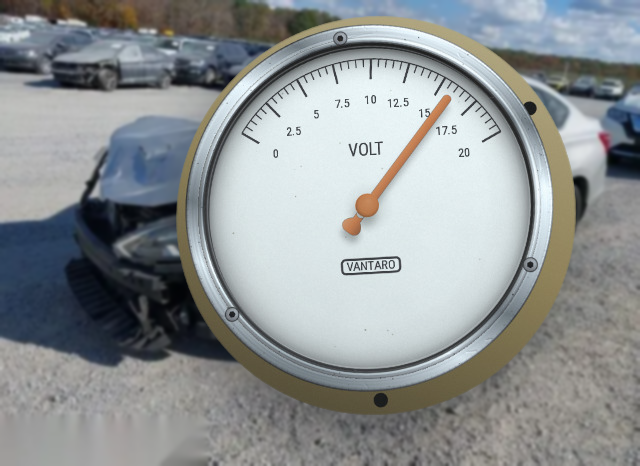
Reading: {"value": 16, "unit": "V"}
